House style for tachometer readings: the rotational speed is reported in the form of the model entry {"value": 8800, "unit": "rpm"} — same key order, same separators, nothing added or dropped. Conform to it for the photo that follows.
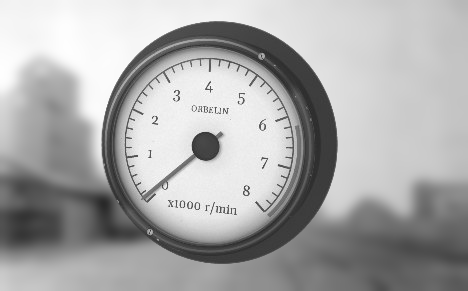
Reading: {"value": 100, "unit": "rpm"}
